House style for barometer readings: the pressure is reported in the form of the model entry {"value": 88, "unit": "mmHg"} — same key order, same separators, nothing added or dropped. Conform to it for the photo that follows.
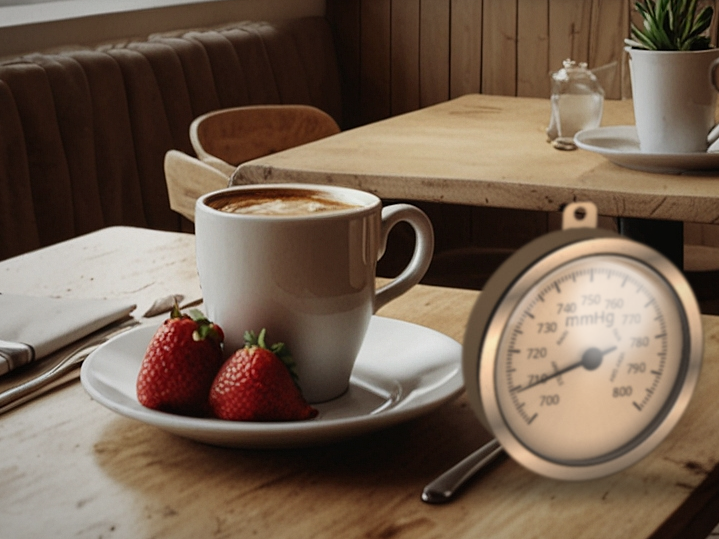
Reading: {"value": 710, "unit": "mmHg"}
